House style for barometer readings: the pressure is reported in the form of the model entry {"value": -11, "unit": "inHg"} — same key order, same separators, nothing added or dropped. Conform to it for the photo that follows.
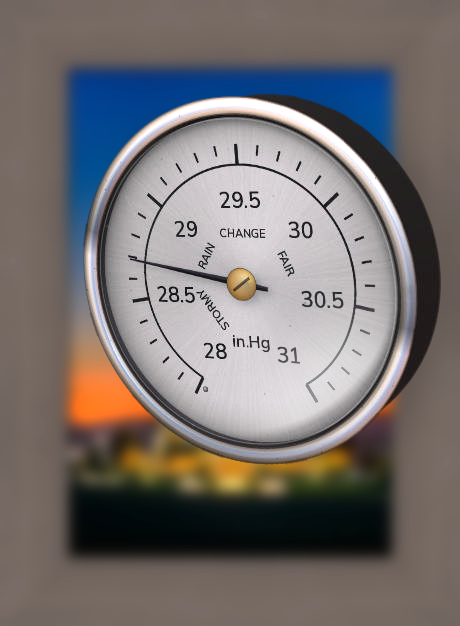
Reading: {"value": 28.7, "unit": "inHg"}
